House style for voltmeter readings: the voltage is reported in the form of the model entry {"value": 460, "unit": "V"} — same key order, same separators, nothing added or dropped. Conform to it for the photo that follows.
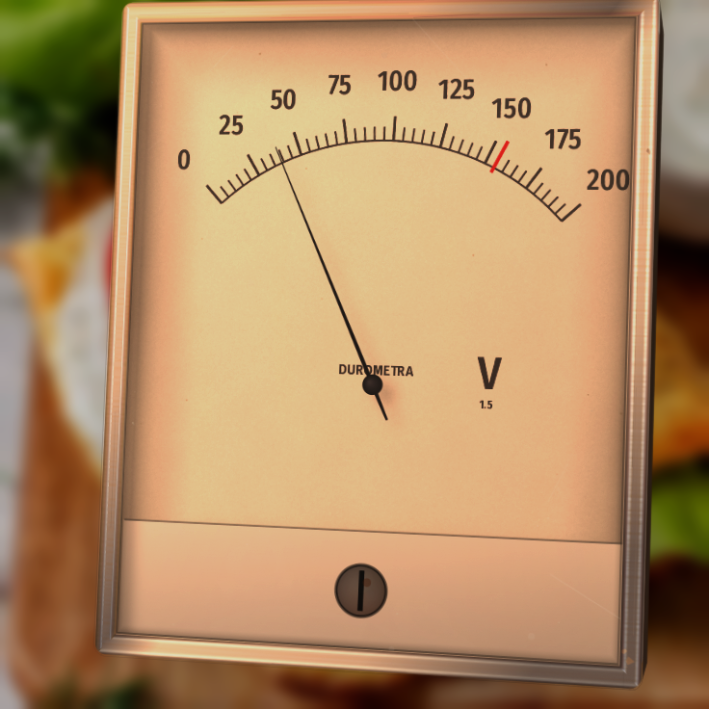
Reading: {"value": 40, "unit": "V"}
